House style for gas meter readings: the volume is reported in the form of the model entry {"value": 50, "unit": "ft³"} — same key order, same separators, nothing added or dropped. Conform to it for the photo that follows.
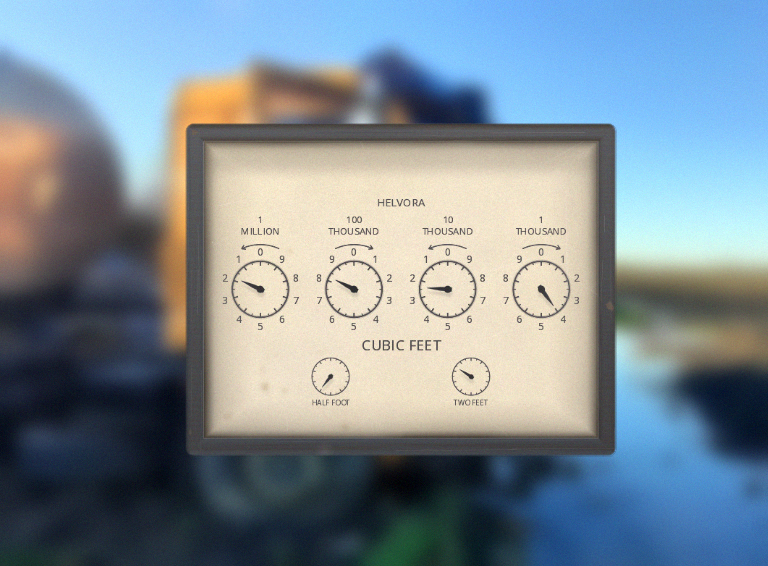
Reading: {"value": 182400, "unit": "ft³"}
